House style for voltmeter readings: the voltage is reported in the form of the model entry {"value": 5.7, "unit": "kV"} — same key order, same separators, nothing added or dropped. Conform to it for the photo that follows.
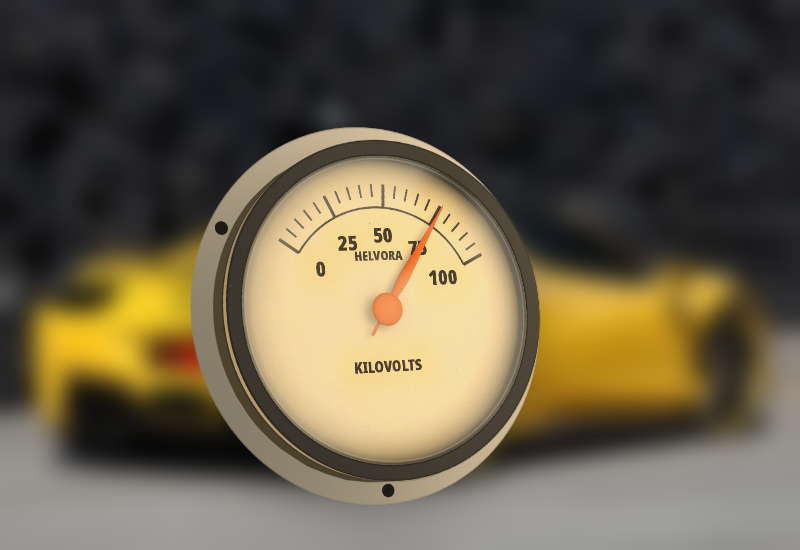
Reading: {"value": 75, "unit": "kV"}
